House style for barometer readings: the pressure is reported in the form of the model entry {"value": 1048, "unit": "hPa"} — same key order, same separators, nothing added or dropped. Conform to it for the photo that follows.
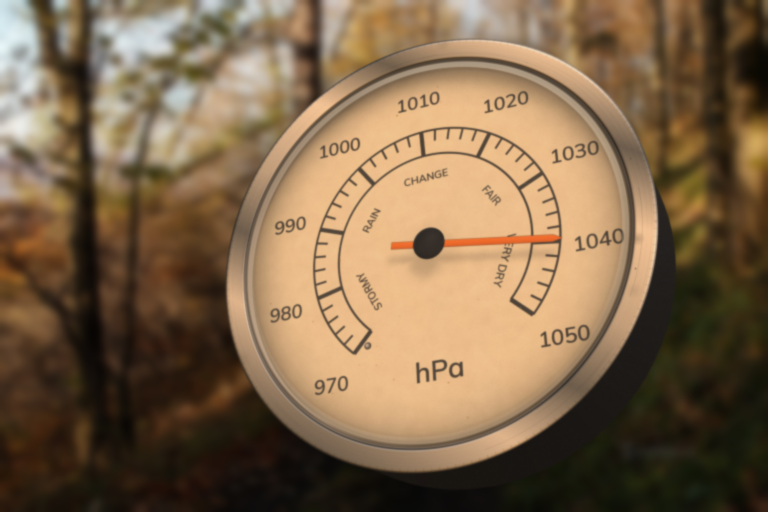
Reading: {"value": 1040, "unit": "hPa"}
